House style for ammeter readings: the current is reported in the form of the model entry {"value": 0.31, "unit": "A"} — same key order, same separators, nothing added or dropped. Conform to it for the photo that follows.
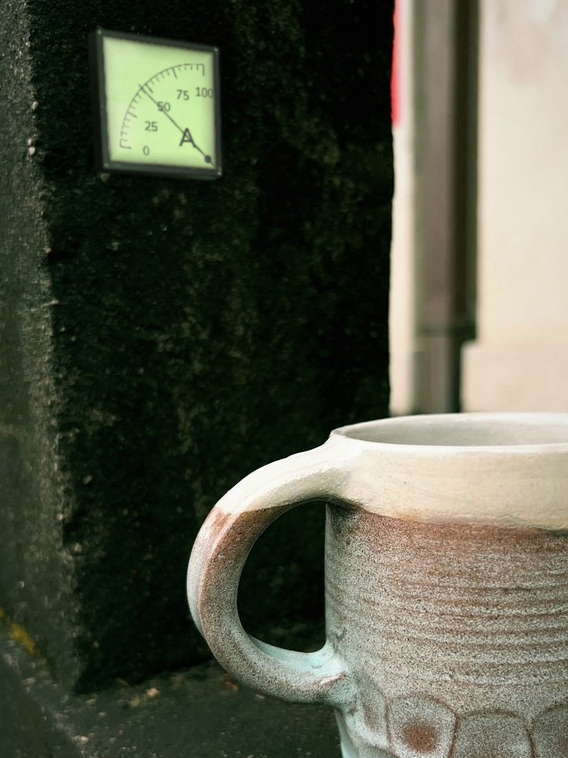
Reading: {"value": 45, "unit": "A"}
